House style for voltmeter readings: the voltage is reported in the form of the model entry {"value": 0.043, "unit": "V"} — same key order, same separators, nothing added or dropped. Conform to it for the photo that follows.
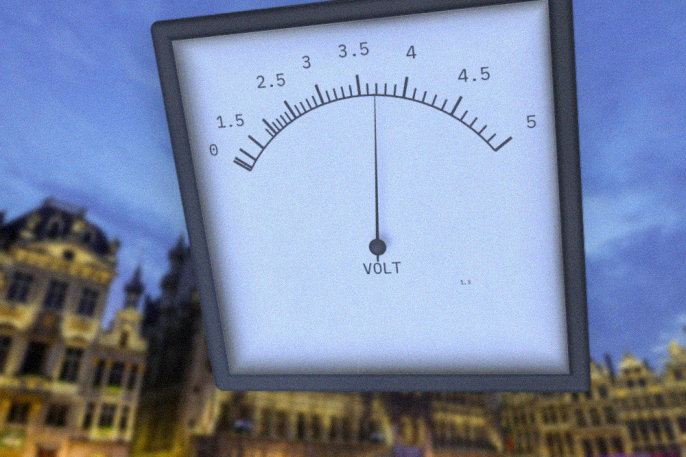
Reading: {"value": 3.7, "unit": "V"}
